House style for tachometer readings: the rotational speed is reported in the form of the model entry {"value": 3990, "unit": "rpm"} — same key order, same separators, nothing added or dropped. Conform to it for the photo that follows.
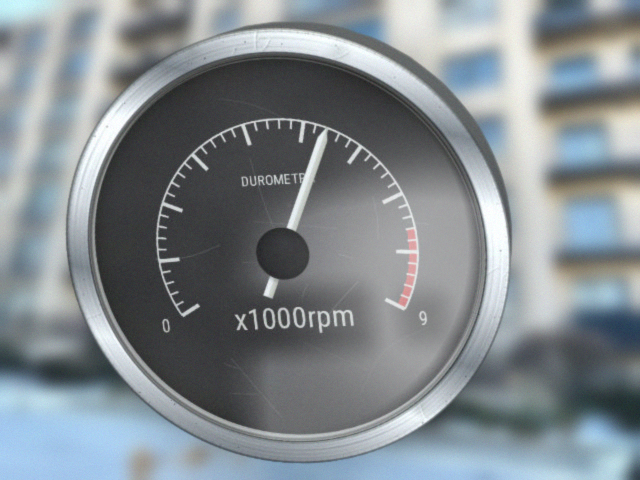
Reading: {"value": 5400, "unit": "rpm"}
